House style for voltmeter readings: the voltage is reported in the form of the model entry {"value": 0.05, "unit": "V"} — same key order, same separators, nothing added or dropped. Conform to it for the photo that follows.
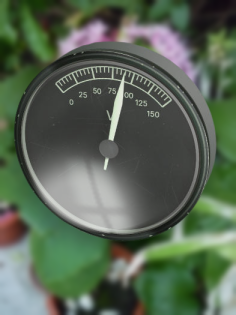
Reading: {"value": 90, "unit": "V"}
